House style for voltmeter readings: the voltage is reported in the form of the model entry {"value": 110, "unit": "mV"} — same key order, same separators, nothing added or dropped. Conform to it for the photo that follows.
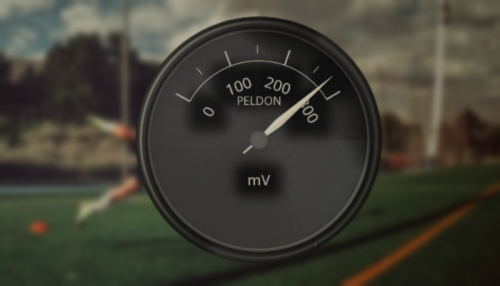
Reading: {"value": 275, "unit": "mV"}
